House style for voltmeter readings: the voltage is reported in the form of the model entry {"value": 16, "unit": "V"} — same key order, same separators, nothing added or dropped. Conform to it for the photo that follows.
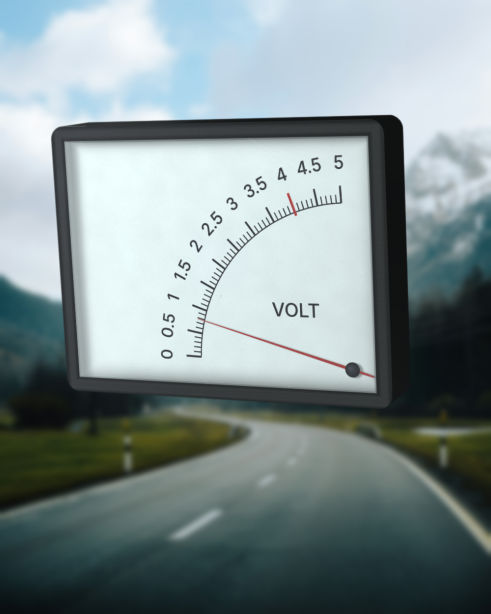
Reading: {"value": 0.8, "unit": "V"}
